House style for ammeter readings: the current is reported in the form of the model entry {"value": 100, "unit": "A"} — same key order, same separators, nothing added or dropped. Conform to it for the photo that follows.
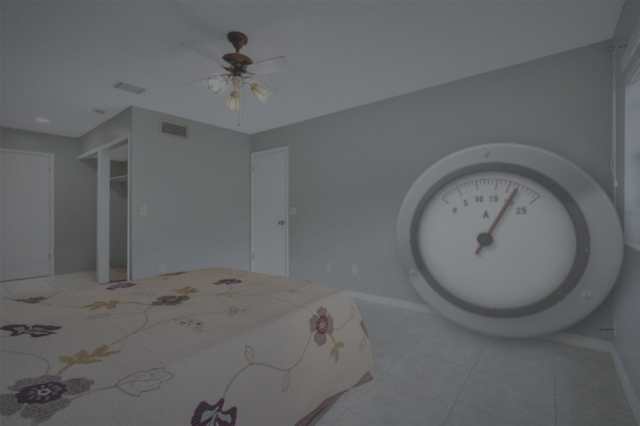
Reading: {"value": 20, "unit": "A"}
